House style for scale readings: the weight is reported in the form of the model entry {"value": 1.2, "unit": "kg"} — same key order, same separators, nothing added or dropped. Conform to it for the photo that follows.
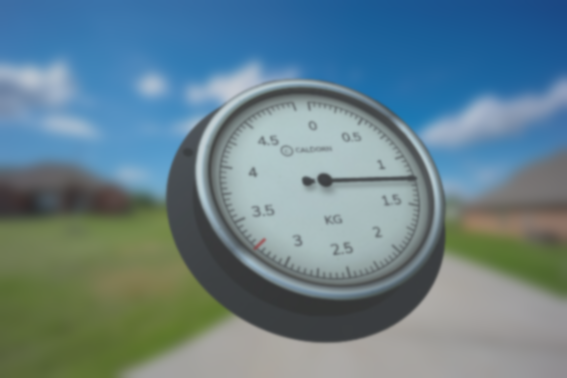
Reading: {"value": 1.25, "unit": "kg"}
